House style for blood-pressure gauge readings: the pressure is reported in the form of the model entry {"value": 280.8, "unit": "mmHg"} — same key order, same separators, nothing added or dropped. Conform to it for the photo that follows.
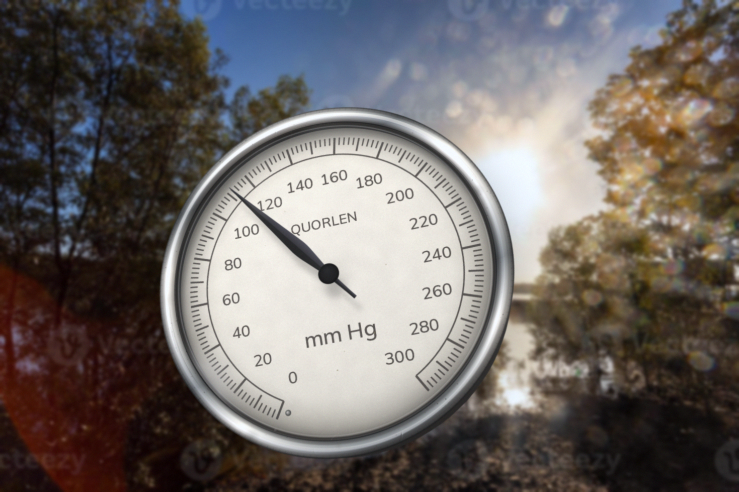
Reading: {"value": 112, "unit": "mmHg"}
